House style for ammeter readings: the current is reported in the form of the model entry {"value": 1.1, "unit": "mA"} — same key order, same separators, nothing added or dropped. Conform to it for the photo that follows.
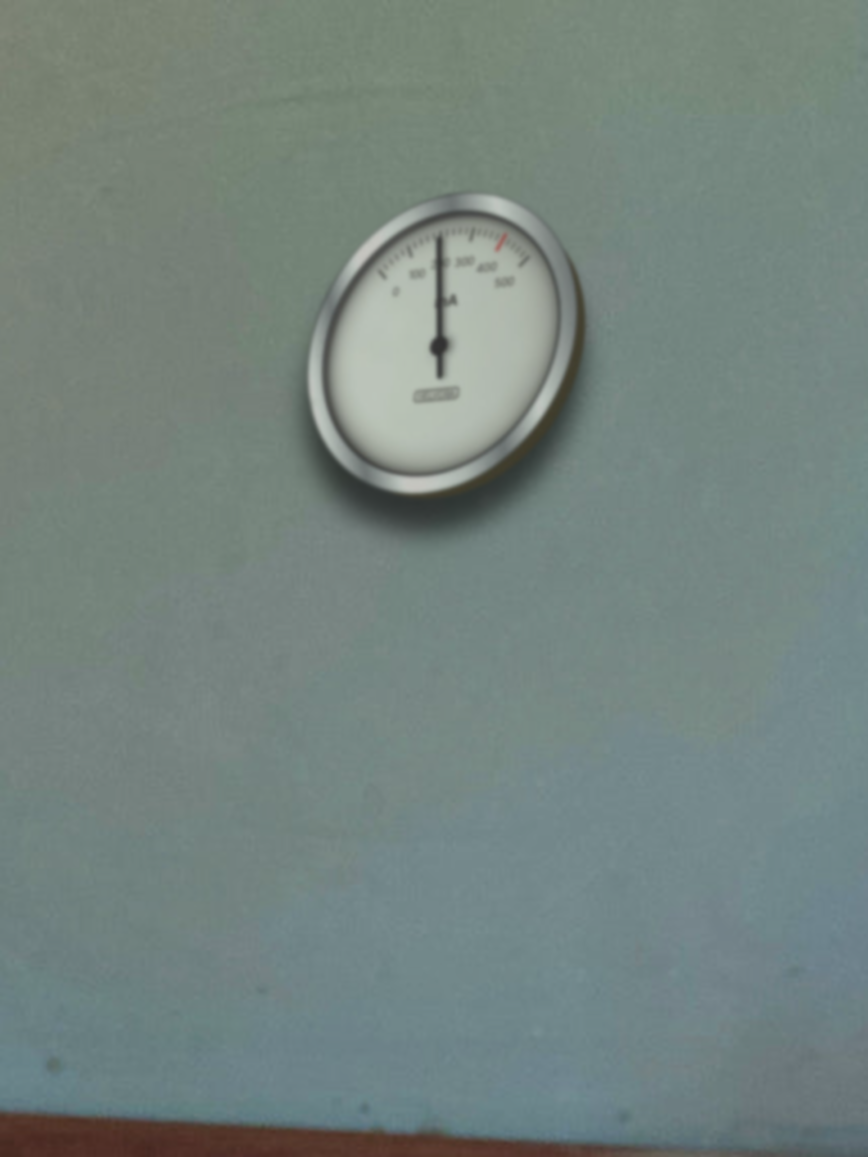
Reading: {"value": 200, "unit": "mA"}
